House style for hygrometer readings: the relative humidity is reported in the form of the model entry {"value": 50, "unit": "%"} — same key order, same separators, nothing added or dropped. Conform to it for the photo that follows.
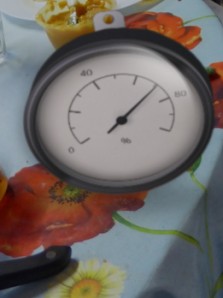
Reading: {"value": 70, "unit": "%"}
